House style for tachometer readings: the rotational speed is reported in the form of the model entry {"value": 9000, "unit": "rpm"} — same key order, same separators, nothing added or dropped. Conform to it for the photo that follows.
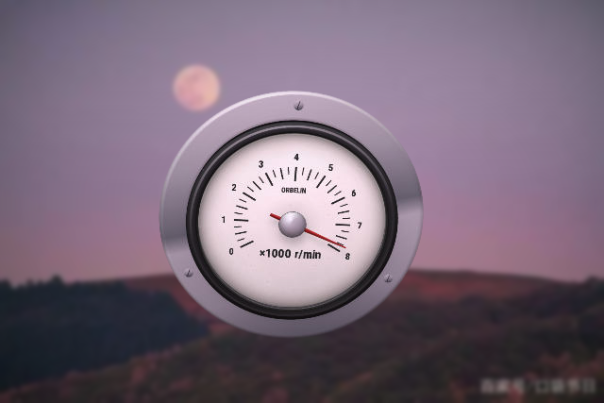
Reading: {"value": 7750, "unit": "rpm"}
